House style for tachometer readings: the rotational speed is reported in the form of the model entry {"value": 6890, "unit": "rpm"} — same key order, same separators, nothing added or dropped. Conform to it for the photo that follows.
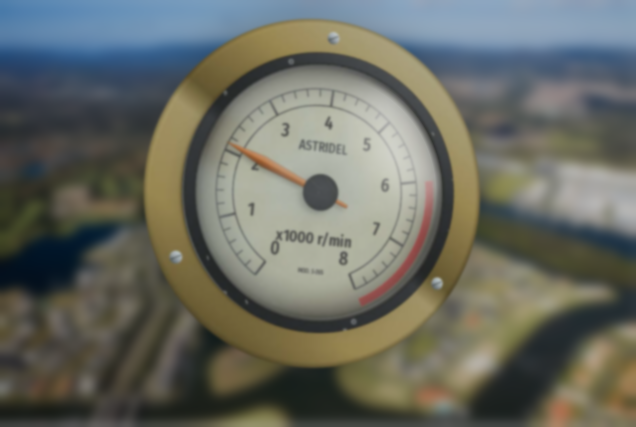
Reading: {"value": 2100, "unit": "rpm"}
